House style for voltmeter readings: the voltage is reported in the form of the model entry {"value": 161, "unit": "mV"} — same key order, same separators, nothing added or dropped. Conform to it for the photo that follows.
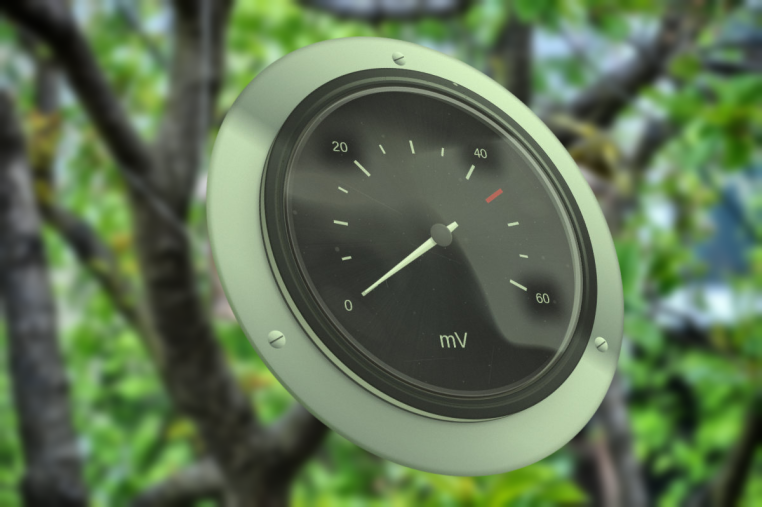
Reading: {"value": 0, "unit": "mV"}
